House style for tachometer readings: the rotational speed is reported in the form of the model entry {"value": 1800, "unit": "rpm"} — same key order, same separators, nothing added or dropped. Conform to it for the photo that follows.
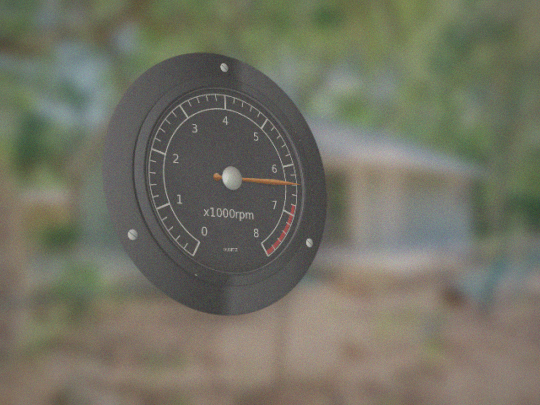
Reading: {"value": 6400, "unit": "rpm"}
